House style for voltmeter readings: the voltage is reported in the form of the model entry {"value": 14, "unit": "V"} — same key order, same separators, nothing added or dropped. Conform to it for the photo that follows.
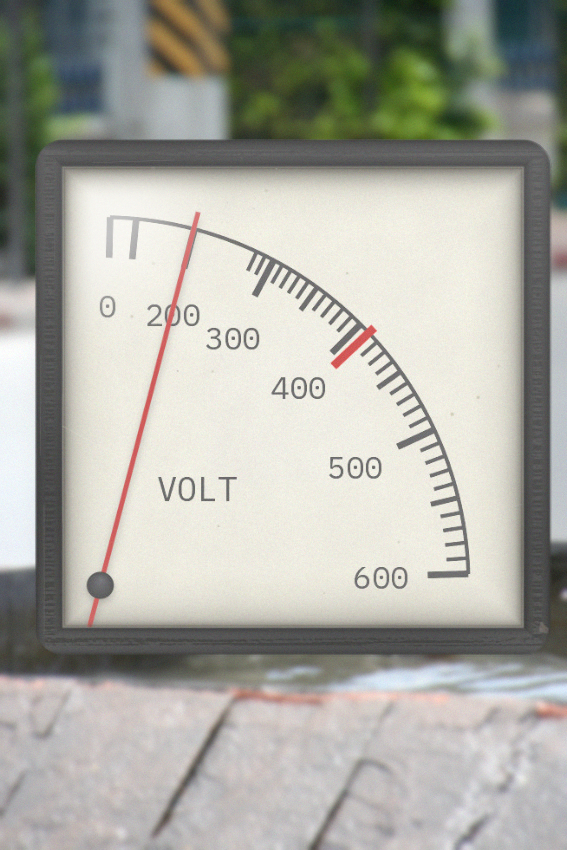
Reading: {"value": 200, "unit": "V"}
